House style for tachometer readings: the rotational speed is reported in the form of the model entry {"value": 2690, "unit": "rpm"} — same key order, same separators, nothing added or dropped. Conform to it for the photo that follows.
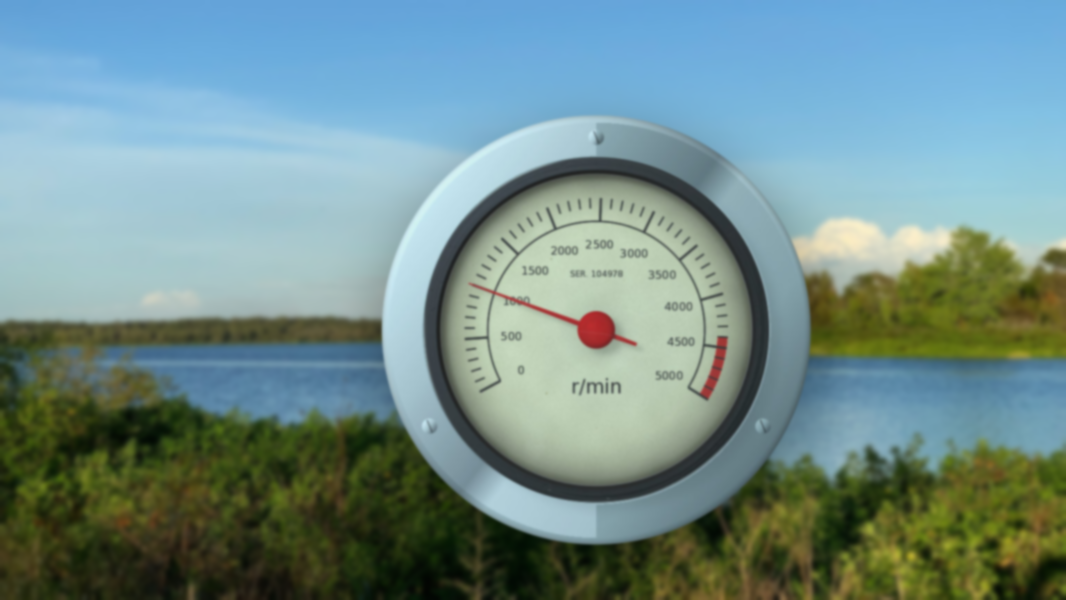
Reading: {"value": 1000, "unit": "rpm"}
